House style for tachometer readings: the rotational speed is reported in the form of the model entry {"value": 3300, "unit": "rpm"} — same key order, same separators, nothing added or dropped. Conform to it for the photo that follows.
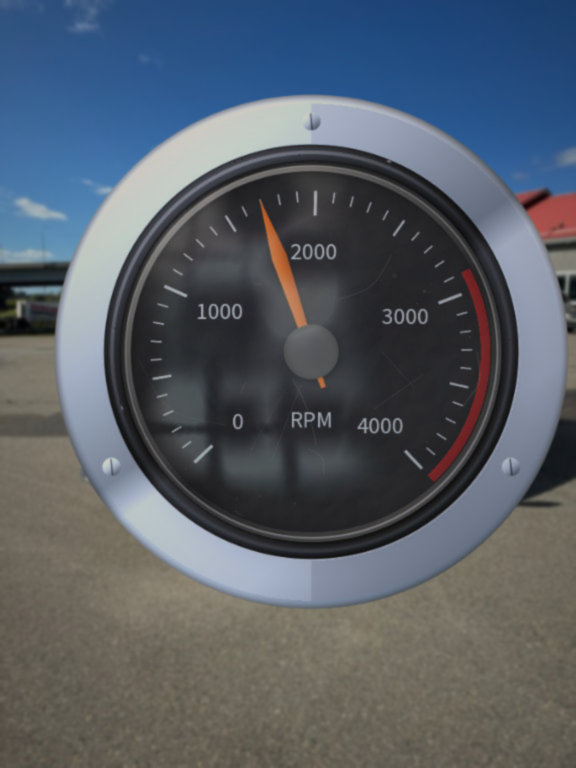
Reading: {"value": 1700, "unit": "rpm"}
